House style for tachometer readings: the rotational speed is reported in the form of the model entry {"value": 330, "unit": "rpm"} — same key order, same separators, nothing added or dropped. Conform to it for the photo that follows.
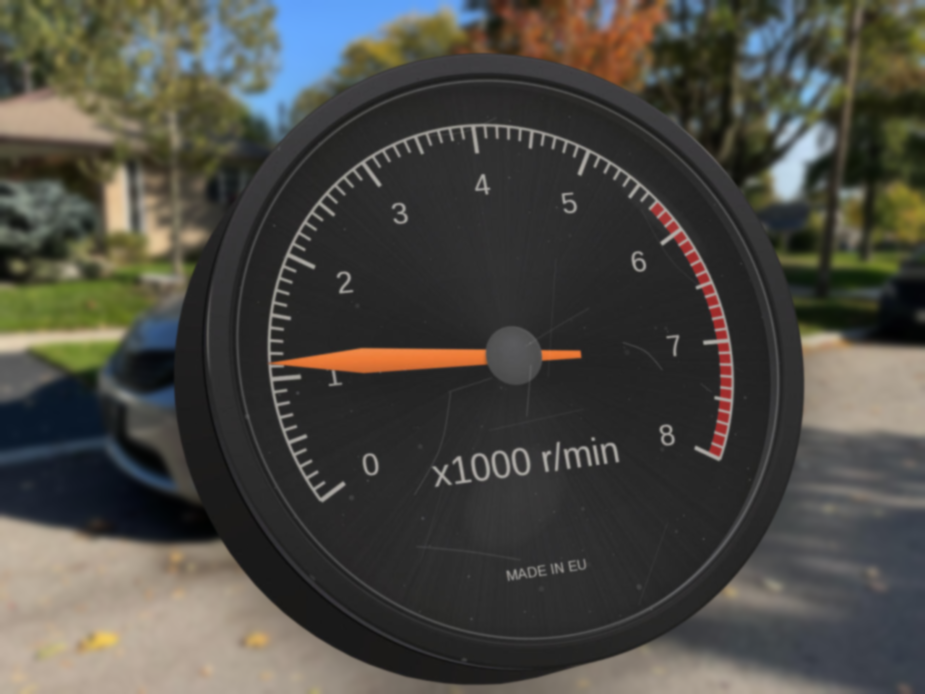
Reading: {"value": 1100, "unit": "rpm"}
